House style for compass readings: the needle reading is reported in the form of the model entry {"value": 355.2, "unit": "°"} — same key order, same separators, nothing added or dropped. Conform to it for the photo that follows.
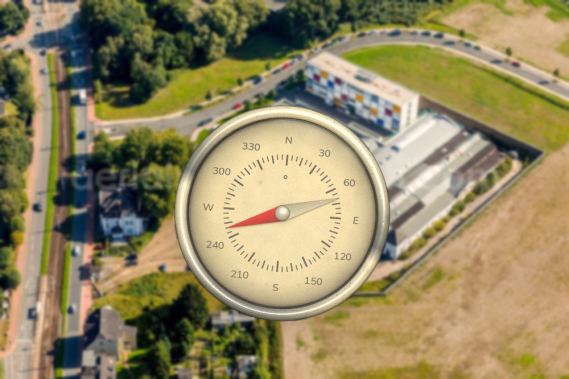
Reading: {"value": 250, "unit": "°"}
